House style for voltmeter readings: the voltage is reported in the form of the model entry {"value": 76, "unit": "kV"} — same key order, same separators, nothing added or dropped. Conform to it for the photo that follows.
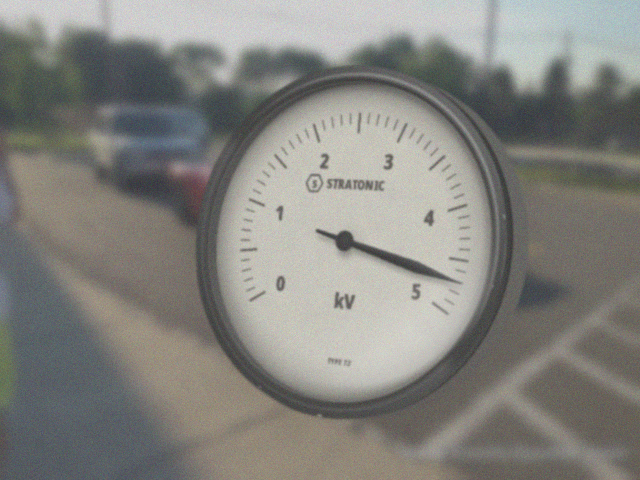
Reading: {"value": 4.7, "unit": "kV"}
